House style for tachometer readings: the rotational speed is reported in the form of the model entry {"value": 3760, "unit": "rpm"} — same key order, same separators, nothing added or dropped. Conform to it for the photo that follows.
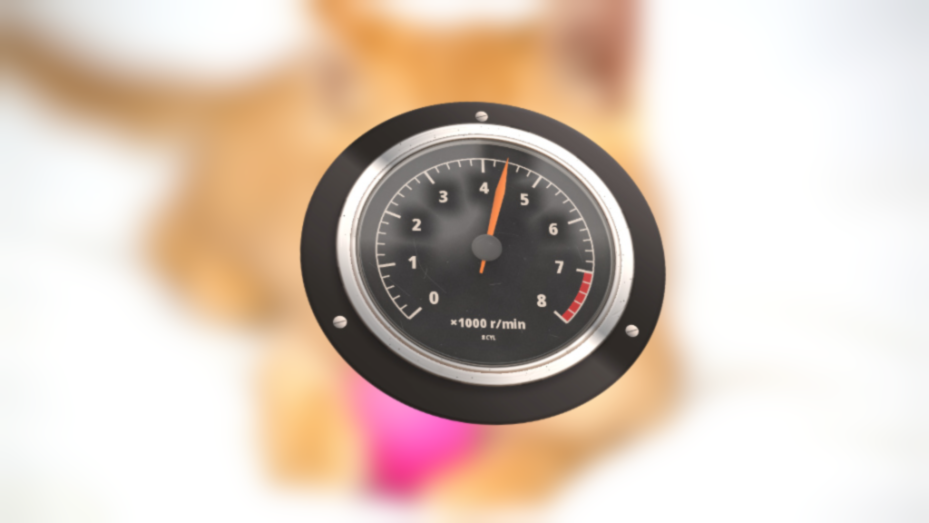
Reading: {"value": 4400, "unit": "rpm"}
